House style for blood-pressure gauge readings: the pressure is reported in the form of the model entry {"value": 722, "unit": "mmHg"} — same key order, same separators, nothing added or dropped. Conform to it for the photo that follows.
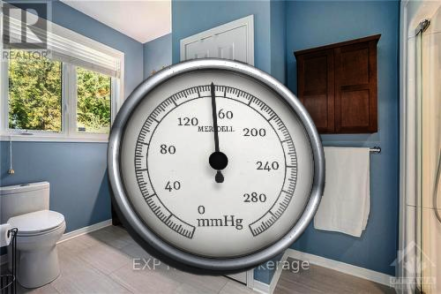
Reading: {"value": 150, "unit": "mmHg"}
